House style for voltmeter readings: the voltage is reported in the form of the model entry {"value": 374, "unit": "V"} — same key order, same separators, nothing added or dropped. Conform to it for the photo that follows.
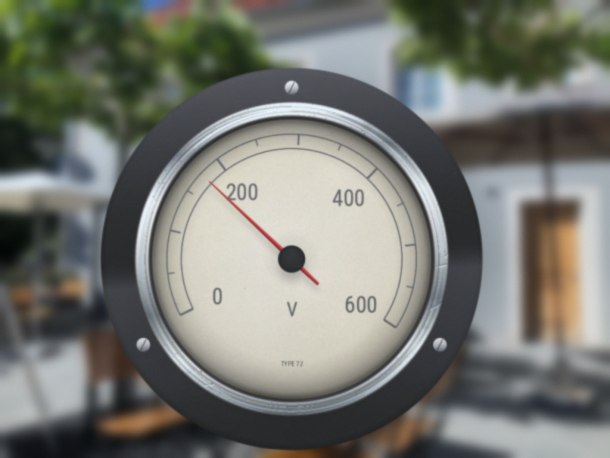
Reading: {"value": 175, "unit": "V"}
